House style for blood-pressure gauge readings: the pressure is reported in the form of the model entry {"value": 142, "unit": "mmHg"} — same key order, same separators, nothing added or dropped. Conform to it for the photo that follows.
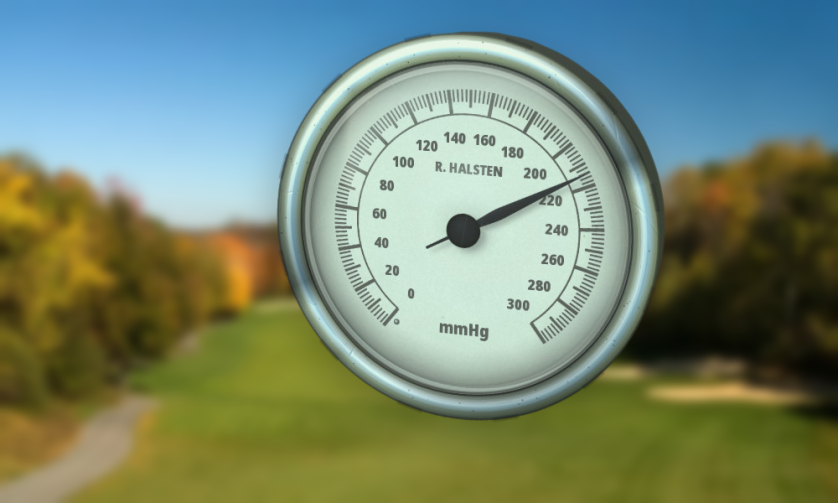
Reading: {"value": 214, "unit": "mmHg"}
